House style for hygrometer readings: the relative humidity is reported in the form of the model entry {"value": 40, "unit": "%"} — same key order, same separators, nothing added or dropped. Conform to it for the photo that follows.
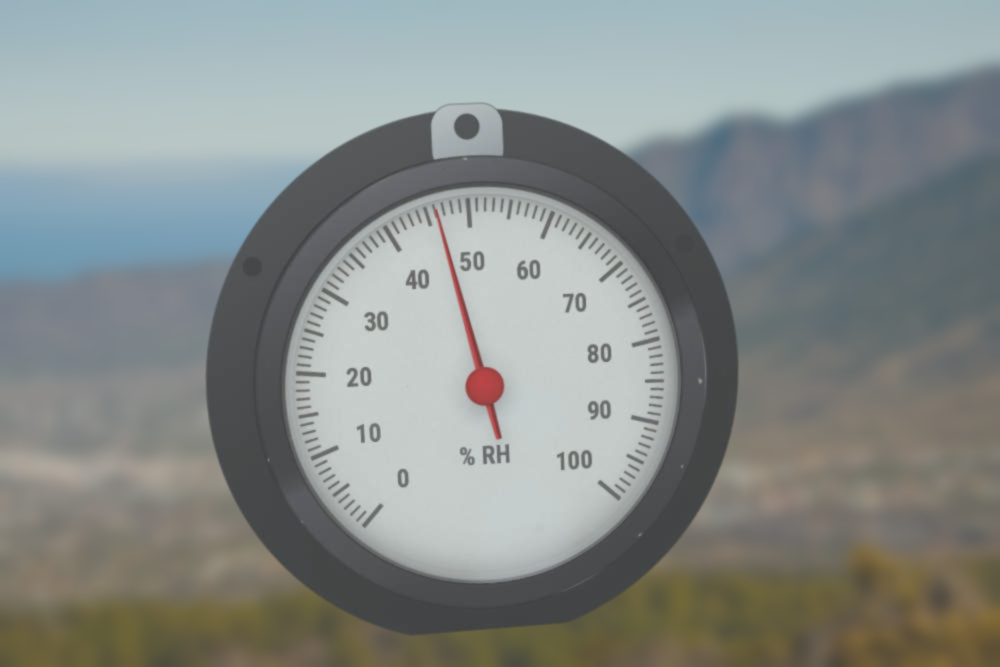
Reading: {"value": 46, "unit": "%"}
